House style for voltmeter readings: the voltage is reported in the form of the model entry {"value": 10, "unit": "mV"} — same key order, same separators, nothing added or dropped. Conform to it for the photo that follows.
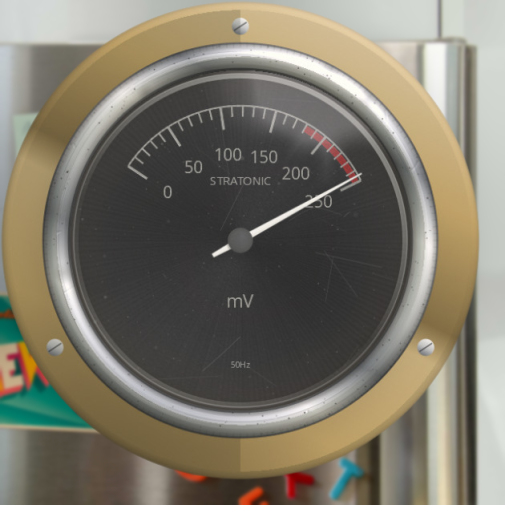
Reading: {"value": 245, "unit": "mV"}
